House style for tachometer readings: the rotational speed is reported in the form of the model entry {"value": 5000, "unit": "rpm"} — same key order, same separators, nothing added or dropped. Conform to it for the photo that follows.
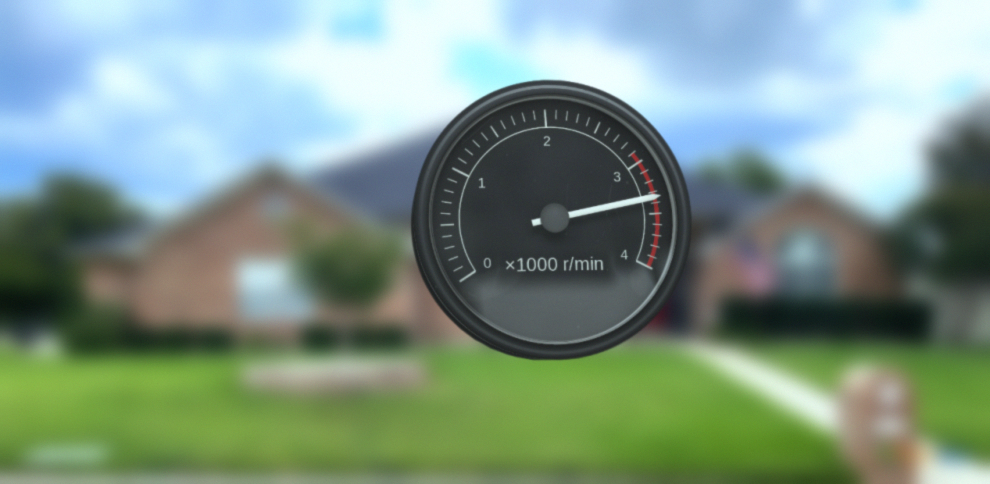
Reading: {"value": 3350, "unit": "rpm"}
